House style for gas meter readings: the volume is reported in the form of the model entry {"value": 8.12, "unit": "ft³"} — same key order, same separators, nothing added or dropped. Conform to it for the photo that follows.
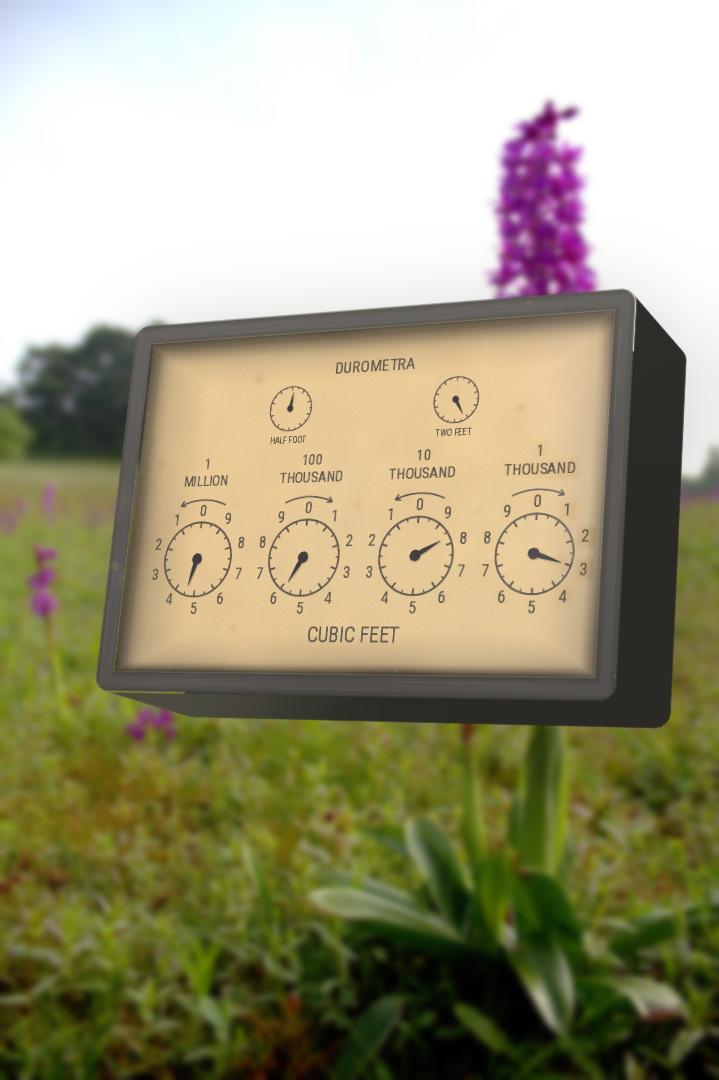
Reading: {"value": 458300, "unit": "ft³"}
